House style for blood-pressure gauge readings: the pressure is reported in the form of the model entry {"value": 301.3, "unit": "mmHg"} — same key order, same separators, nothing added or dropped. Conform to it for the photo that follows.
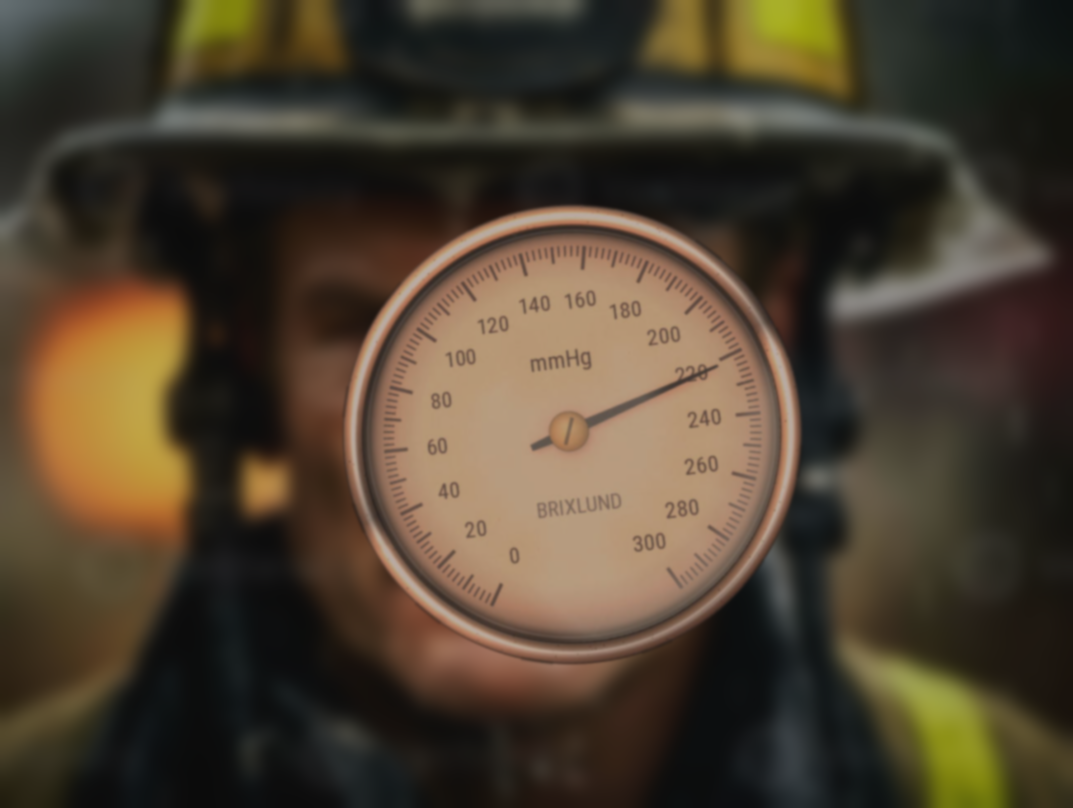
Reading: {"value": 222, "unit": "mmHg"}
